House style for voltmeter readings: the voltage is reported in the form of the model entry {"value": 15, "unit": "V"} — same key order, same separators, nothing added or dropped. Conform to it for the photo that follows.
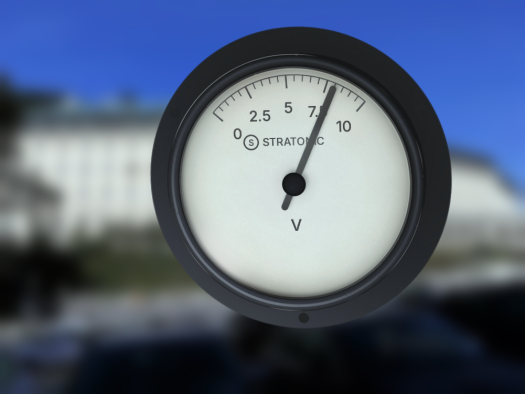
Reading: {"value": 8, "unit": "V"}
